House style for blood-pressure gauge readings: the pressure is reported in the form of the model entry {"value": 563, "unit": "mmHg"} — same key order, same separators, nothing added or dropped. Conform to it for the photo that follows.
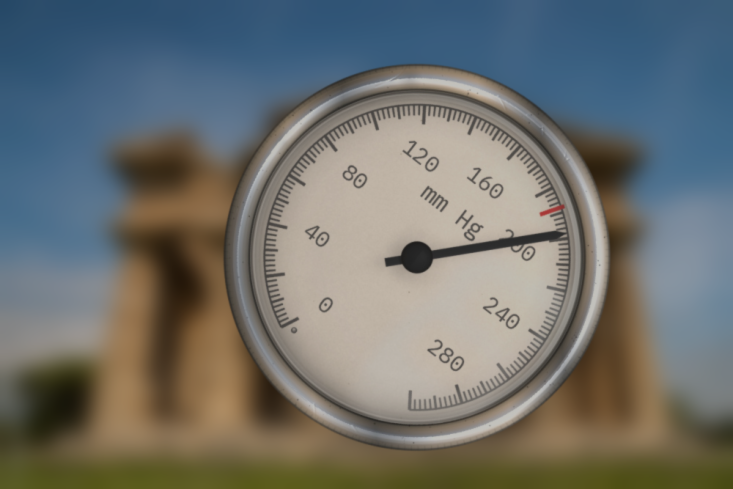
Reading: {"value": 198, "unit": "mmHg"}
